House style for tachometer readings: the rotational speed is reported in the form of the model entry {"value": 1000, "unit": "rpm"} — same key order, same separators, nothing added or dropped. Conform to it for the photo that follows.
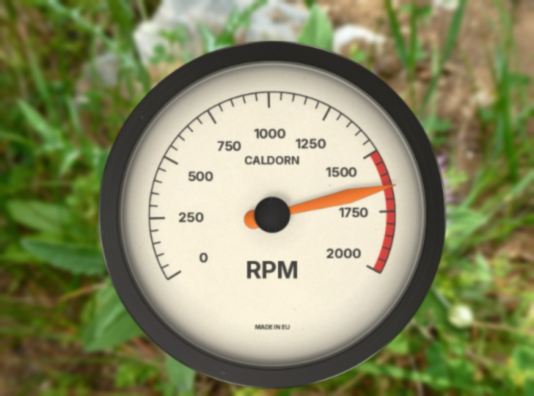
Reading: {"value": 1650, "unit": "rpm"}
